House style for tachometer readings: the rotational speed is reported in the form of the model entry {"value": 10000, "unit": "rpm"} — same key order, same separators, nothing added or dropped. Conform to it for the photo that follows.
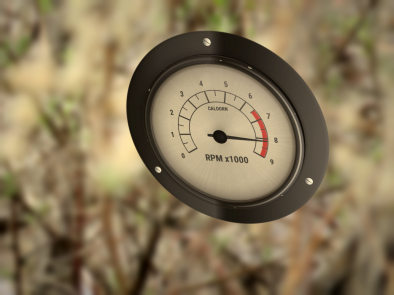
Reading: {"value": 8000, "unit": "rpm"}
